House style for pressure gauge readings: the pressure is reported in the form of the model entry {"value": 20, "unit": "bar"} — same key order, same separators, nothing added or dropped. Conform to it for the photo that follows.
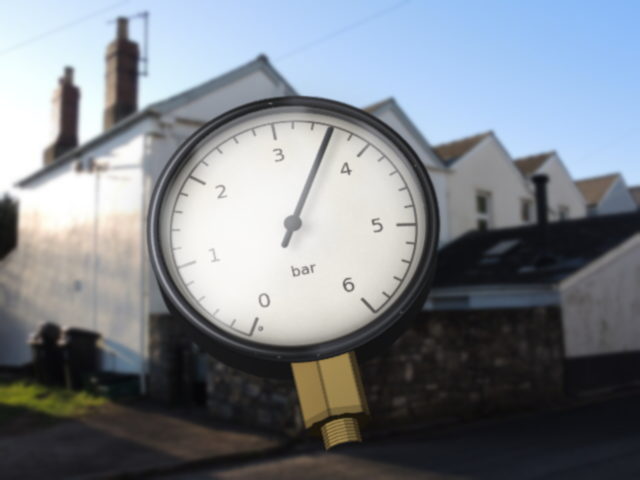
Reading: {"value": 3.6, "unit": "bar"}
